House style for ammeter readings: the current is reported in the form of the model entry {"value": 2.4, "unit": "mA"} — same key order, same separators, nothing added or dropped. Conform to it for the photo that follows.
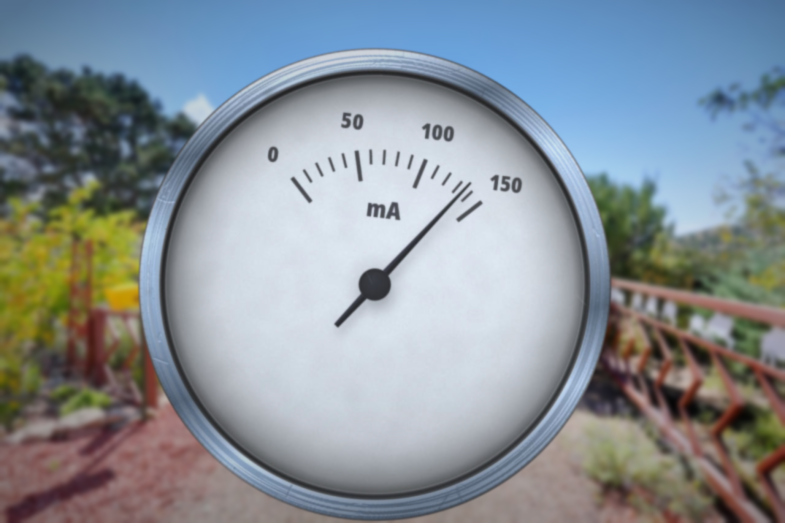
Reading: {"value": 135, "unit": "mA"}
